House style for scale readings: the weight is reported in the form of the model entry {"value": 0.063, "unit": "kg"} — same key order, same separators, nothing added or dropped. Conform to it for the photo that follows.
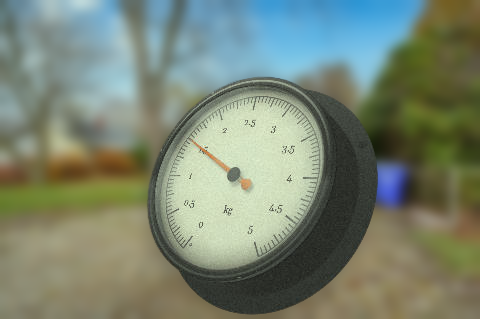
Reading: {"value": 1.5, "unit": "kg"}
